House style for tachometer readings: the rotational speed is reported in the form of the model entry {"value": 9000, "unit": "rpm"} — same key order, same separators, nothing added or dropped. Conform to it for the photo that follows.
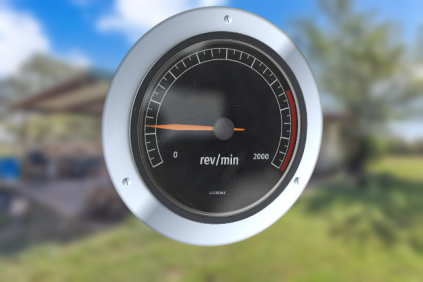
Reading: {"value": 250, "unit": "rpm"}
